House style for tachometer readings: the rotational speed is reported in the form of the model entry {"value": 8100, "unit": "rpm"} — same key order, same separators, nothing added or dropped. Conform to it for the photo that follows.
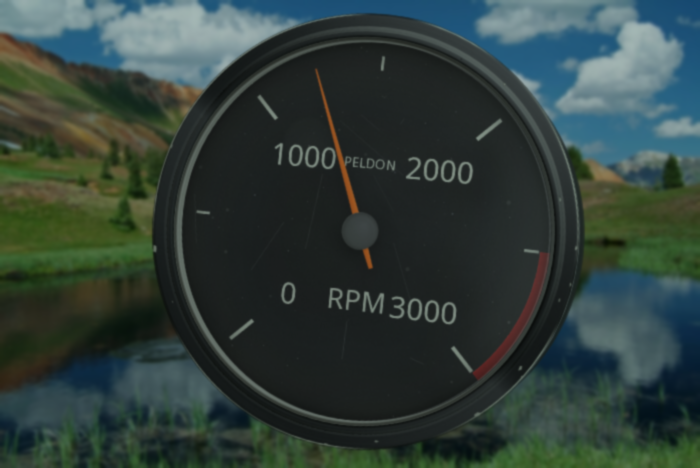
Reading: {"value": 1250, "unit": "rpm"}
